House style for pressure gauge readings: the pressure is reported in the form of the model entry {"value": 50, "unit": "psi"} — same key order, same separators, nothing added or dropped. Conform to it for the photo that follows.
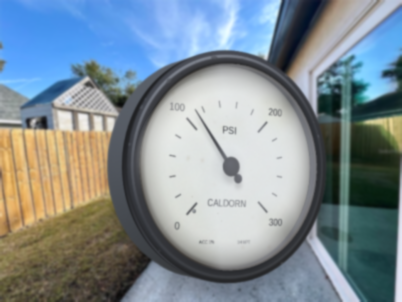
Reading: {"value": 110, "unit": "psi"}
